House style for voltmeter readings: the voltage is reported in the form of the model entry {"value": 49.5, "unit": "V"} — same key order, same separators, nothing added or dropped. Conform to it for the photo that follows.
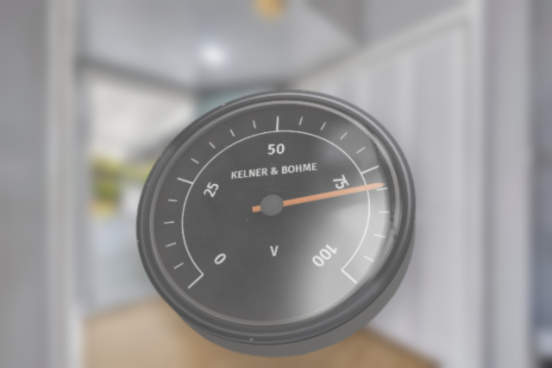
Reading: {"value": 80, "unit": "V"}
